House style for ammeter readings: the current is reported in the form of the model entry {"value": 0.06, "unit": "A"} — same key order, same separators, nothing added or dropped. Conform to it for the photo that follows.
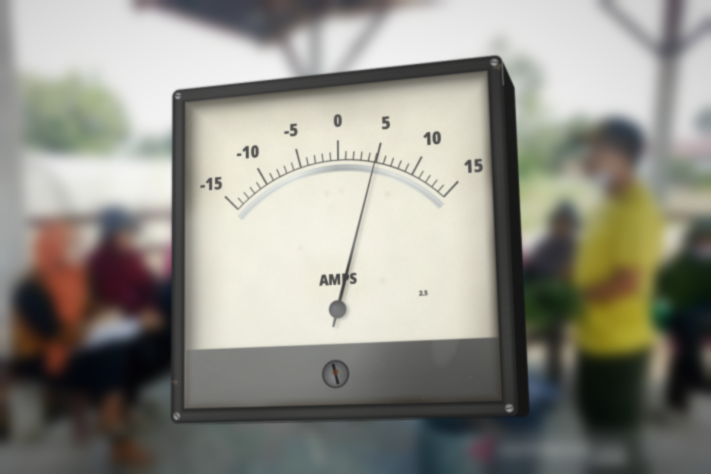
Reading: {"value": 5, "unit": "A"}
